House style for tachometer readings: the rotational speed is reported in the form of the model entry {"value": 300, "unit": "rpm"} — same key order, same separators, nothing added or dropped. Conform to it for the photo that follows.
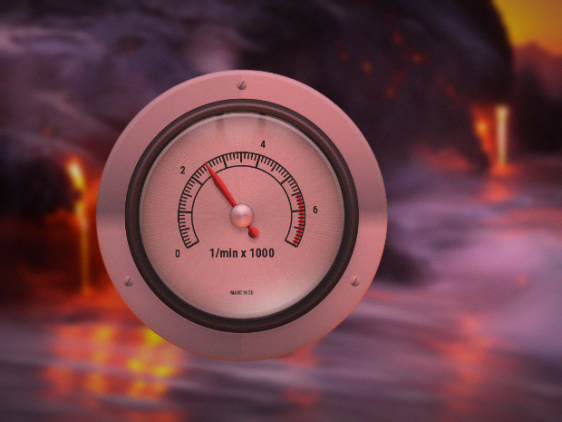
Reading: {"value": 2500, "unit": "rpm"}
